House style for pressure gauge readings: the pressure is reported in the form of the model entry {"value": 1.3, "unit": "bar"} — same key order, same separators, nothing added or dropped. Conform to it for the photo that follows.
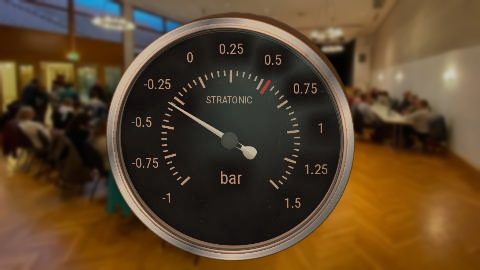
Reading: {"value": -0.3, "unit": "bar"}
